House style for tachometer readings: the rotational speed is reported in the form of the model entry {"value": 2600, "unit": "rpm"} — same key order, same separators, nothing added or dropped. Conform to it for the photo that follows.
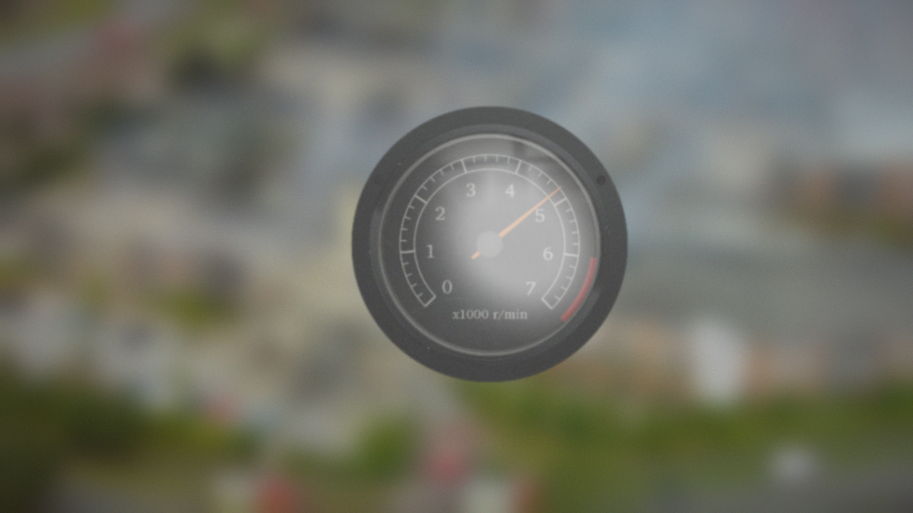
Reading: {"value": 4800, "unit": "rpm"}
